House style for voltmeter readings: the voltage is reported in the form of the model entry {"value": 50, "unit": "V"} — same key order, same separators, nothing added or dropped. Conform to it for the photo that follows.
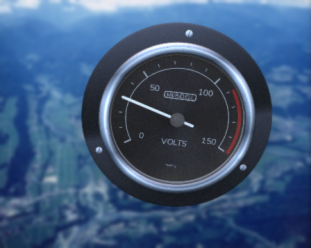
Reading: {"value": 30, "unit": "V"}
